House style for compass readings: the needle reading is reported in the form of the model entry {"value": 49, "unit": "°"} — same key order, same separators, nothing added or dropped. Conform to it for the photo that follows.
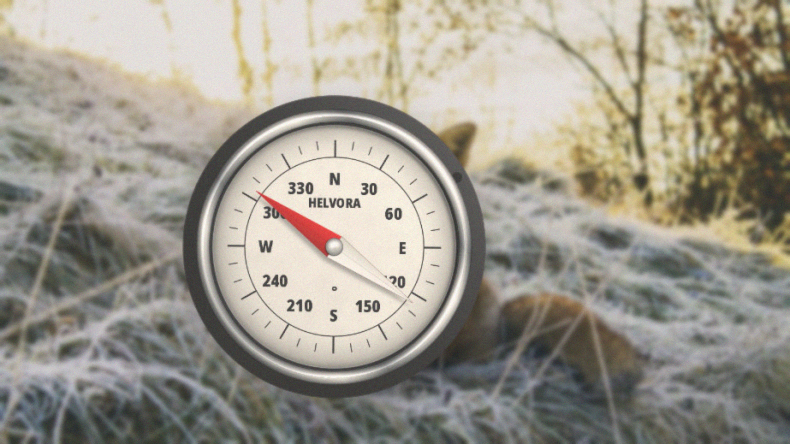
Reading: {"value": 305, "unit": "°"}
